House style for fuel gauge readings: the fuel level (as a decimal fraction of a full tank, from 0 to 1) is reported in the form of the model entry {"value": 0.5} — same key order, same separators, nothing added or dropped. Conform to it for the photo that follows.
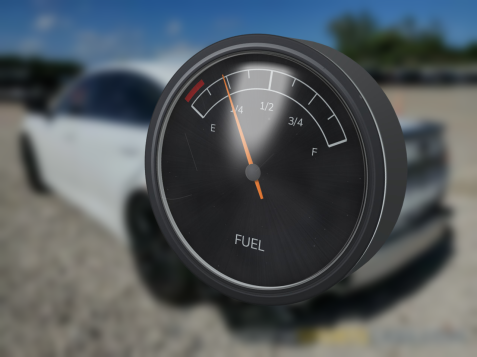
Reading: {"value": 0.25}
